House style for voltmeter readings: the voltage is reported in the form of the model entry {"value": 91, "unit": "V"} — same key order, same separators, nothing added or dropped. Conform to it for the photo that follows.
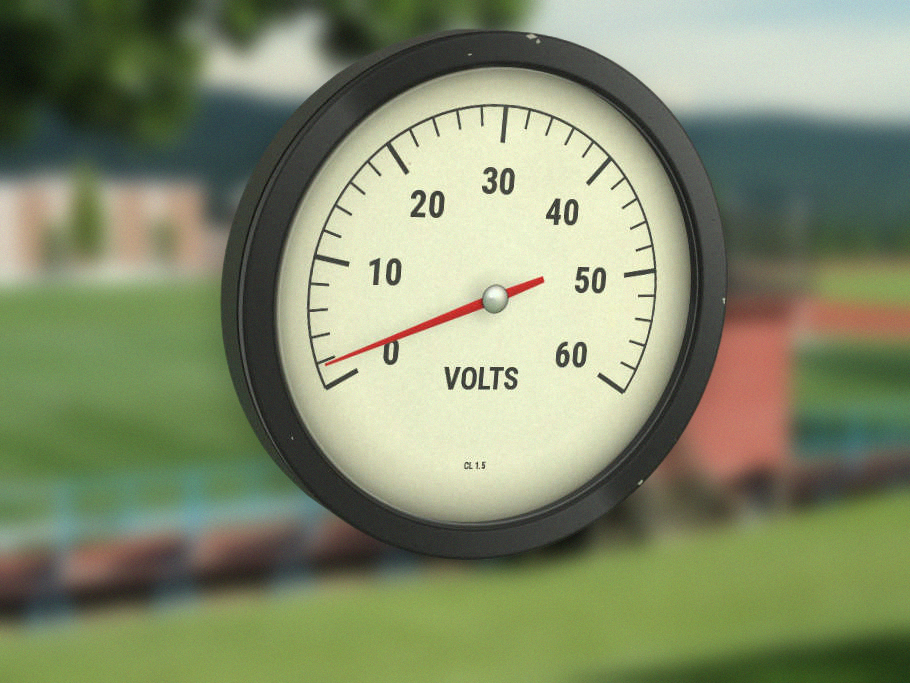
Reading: {"value": 2, "unit": "V"}
